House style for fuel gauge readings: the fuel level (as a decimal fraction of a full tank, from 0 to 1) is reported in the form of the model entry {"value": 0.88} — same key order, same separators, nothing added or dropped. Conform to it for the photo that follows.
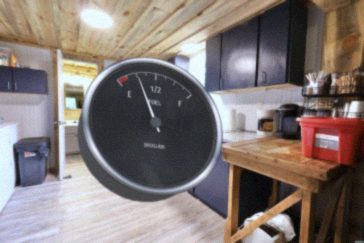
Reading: {"value": 0.25}
